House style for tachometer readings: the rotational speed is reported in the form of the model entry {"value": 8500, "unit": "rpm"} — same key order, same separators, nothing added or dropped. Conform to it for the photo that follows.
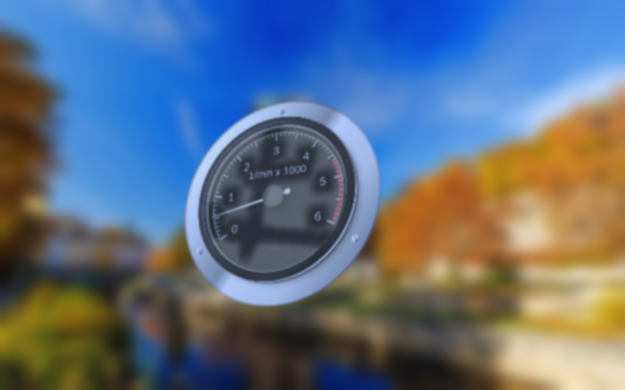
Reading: {"value": 500, "unit": "rpm"}
